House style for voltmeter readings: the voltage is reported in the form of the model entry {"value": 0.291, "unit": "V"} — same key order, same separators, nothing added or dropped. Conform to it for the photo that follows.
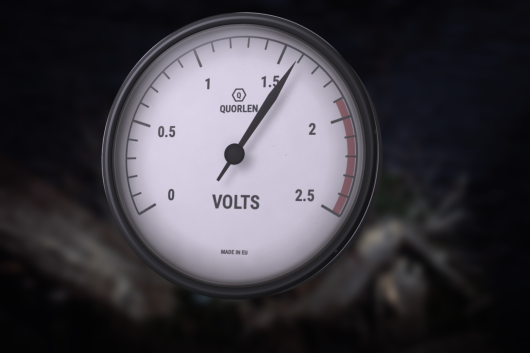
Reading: {"value": 1.6, "unit": "V"}
